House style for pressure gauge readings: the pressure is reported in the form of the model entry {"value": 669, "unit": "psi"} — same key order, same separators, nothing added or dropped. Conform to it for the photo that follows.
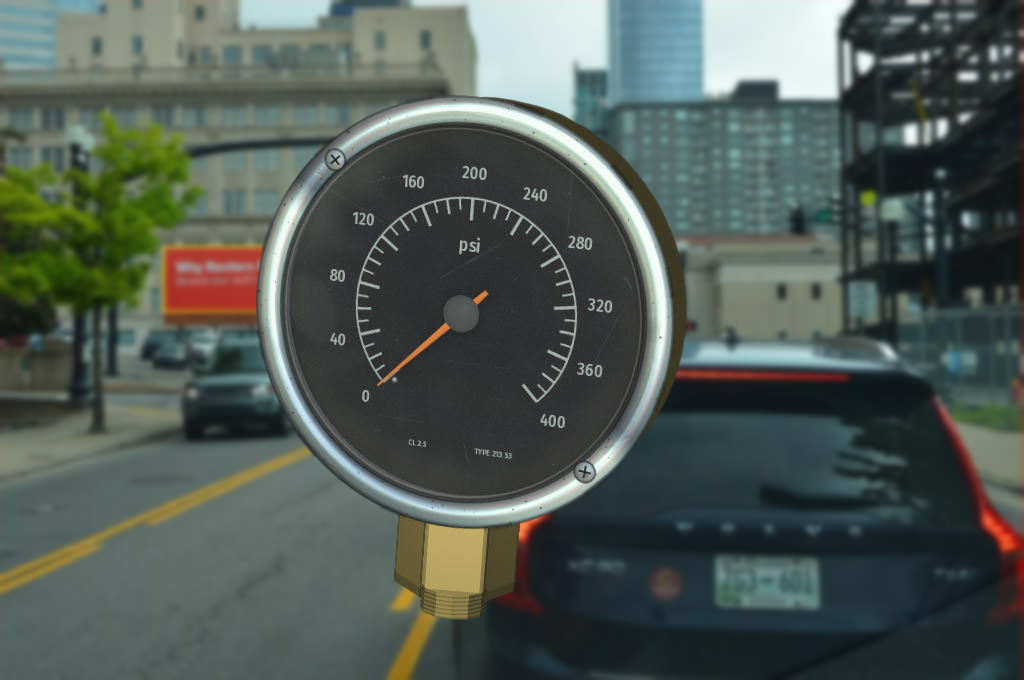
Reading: {"value": 0, "unit": "psi"}
